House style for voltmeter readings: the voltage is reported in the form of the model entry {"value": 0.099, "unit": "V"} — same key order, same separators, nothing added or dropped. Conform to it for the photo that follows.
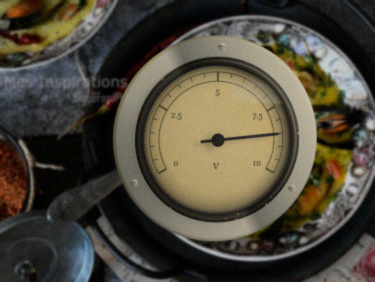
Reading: {"value": 8.5, "unit": "V"}
